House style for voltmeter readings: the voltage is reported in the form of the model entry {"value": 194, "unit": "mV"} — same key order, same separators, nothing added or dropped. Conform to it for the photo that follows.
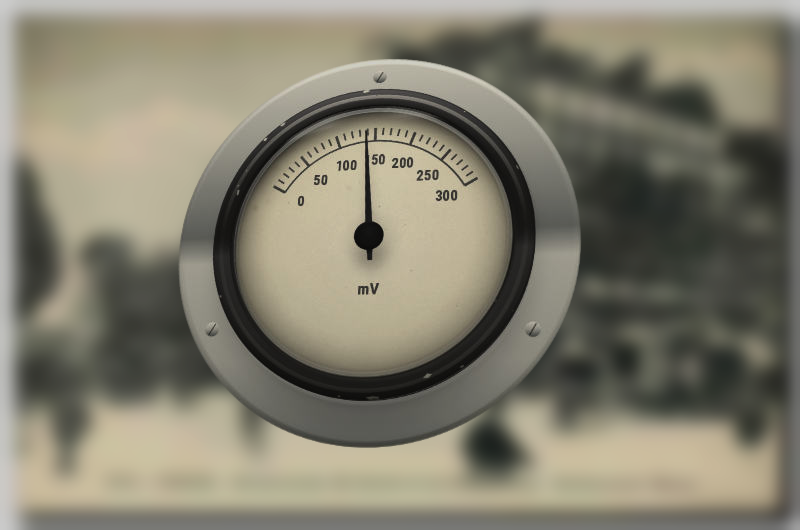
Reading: {"value": 140, "unit": "mV"}
